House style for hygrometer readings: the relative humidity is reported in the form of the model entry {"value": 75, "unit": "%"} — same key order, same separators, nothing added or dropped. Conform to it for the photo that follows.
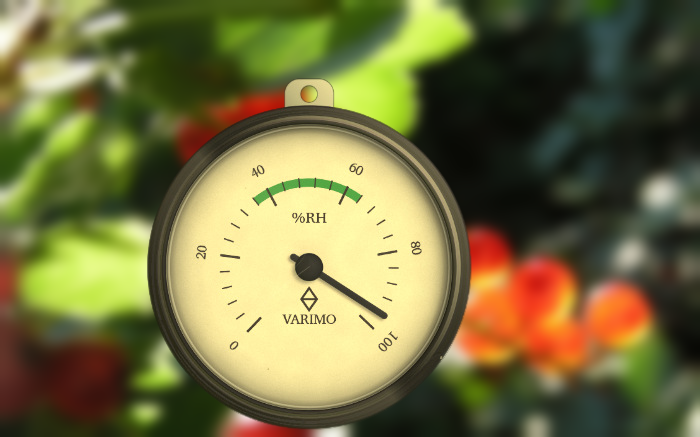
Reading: {"value": 96, "unit": "%"}
